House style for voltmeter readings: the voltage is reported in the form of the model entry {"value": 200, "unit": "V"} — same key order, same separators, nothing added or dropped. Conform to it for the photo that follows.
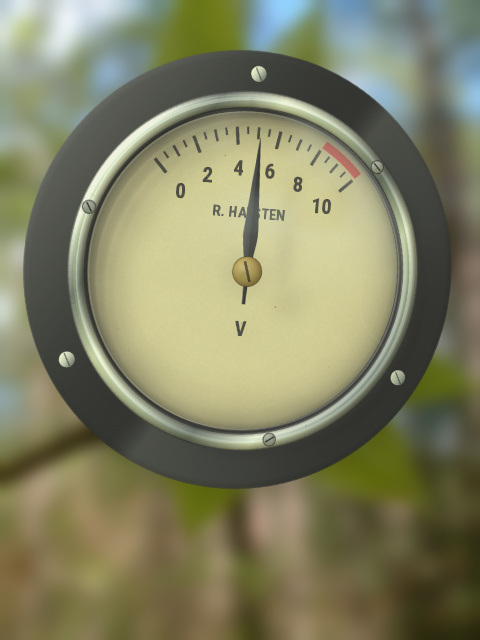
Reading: {"value": 5, "unit": "V"}
